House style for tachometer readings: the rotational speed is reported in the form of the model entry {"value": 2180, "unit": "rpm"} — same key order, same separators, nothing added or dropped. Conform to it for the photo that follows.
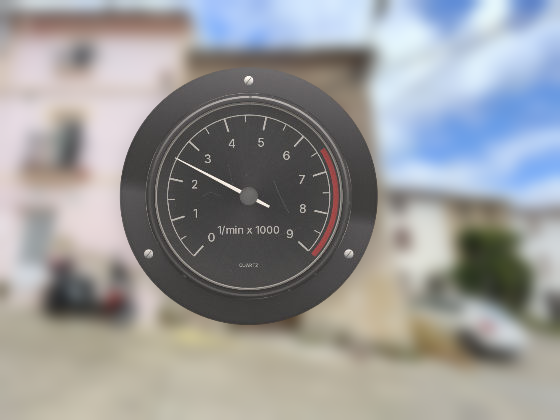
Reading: {"value": 2500, "unit": "rpm"}
